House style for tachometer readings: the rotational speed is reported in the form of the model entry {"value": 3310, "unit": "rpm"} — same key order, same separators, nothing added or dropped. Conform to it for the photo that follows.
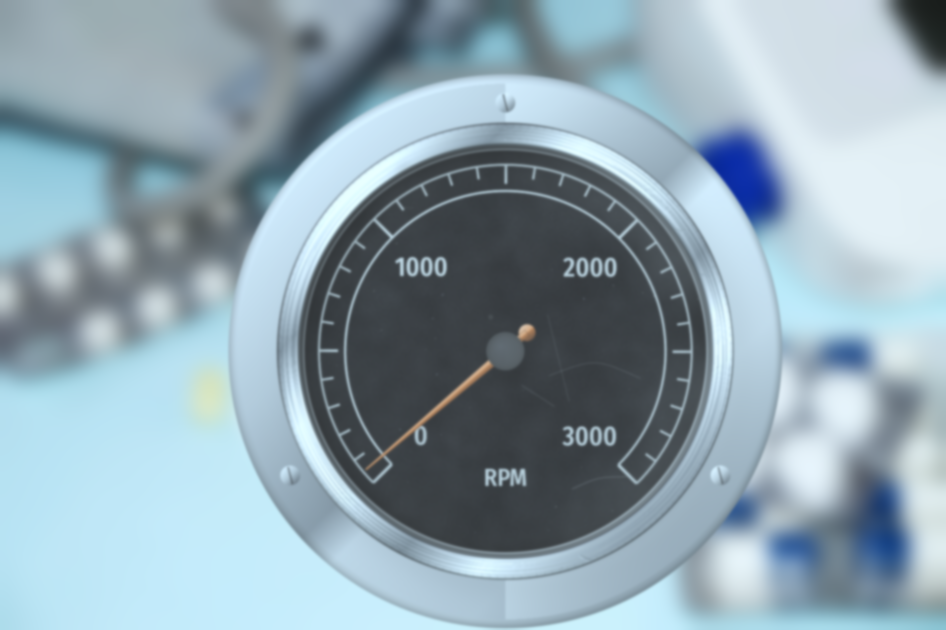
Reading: {"value": 50, "unit": "rpm"}
